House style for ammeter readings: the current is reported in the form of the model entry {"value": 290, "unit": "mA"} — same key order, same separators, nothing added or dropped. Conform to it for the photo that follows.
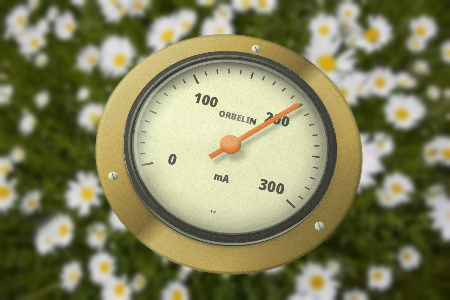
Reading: {"value": 200, "unit": "mA"}
